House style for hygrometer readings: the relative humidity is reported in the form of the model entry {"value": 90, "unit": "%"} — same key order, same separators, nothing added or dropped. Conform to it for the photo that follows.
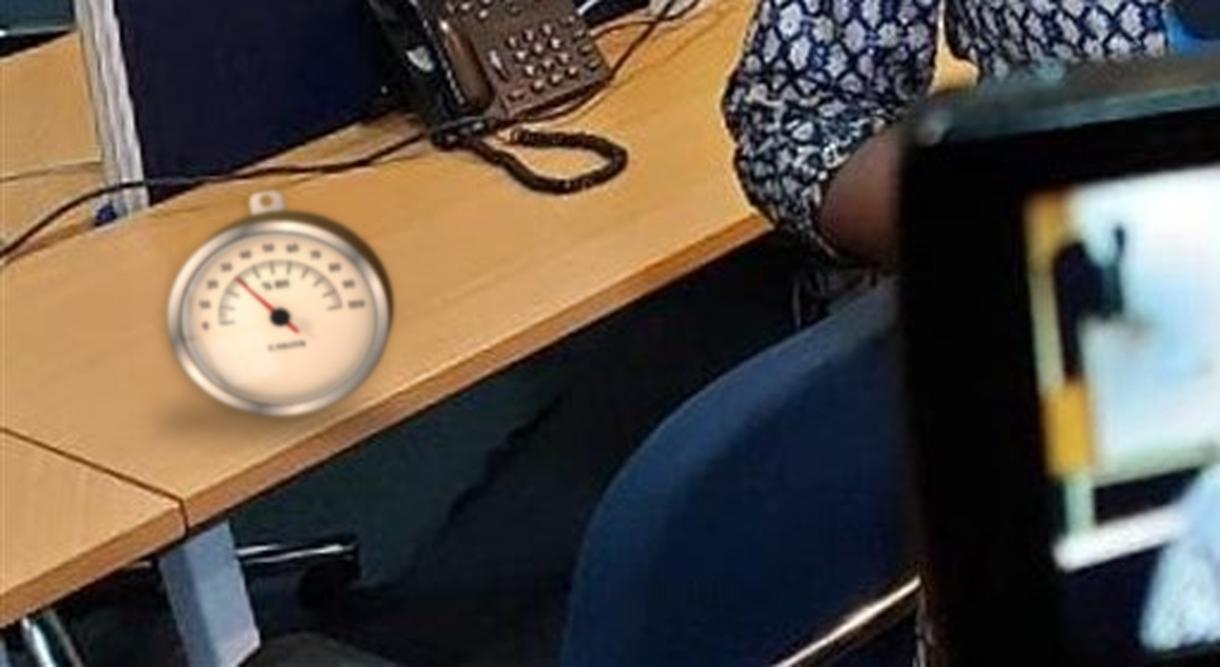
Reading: {"value": 30, "unit": "%"}
